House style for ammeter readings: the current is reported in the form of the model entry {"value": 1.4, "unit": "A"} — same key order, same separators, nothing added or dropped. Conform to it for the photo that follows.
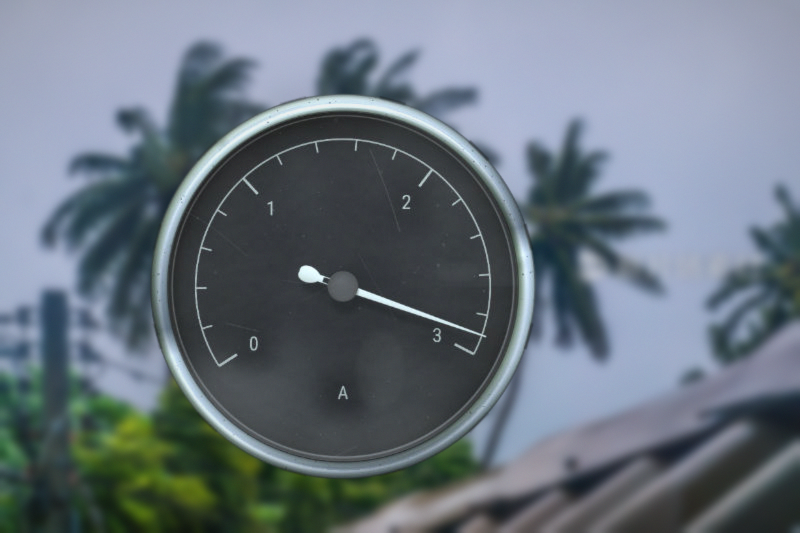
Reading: {"value": 2.9, "unit": "A"}
